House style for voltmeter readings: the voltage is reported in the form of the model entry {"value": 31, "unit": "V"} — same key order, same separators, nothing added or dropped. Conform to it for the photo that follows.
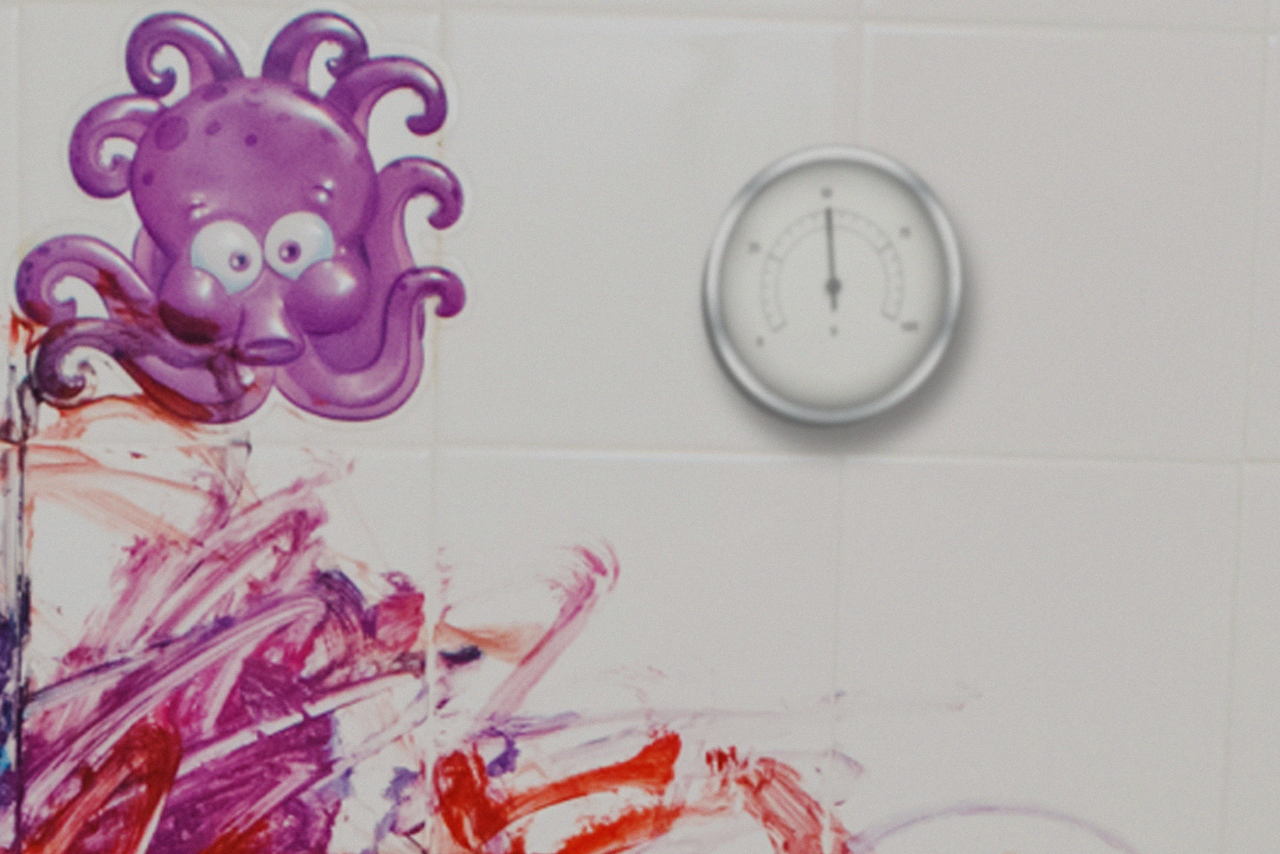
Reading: {"value": 50, "unit": "V"}
